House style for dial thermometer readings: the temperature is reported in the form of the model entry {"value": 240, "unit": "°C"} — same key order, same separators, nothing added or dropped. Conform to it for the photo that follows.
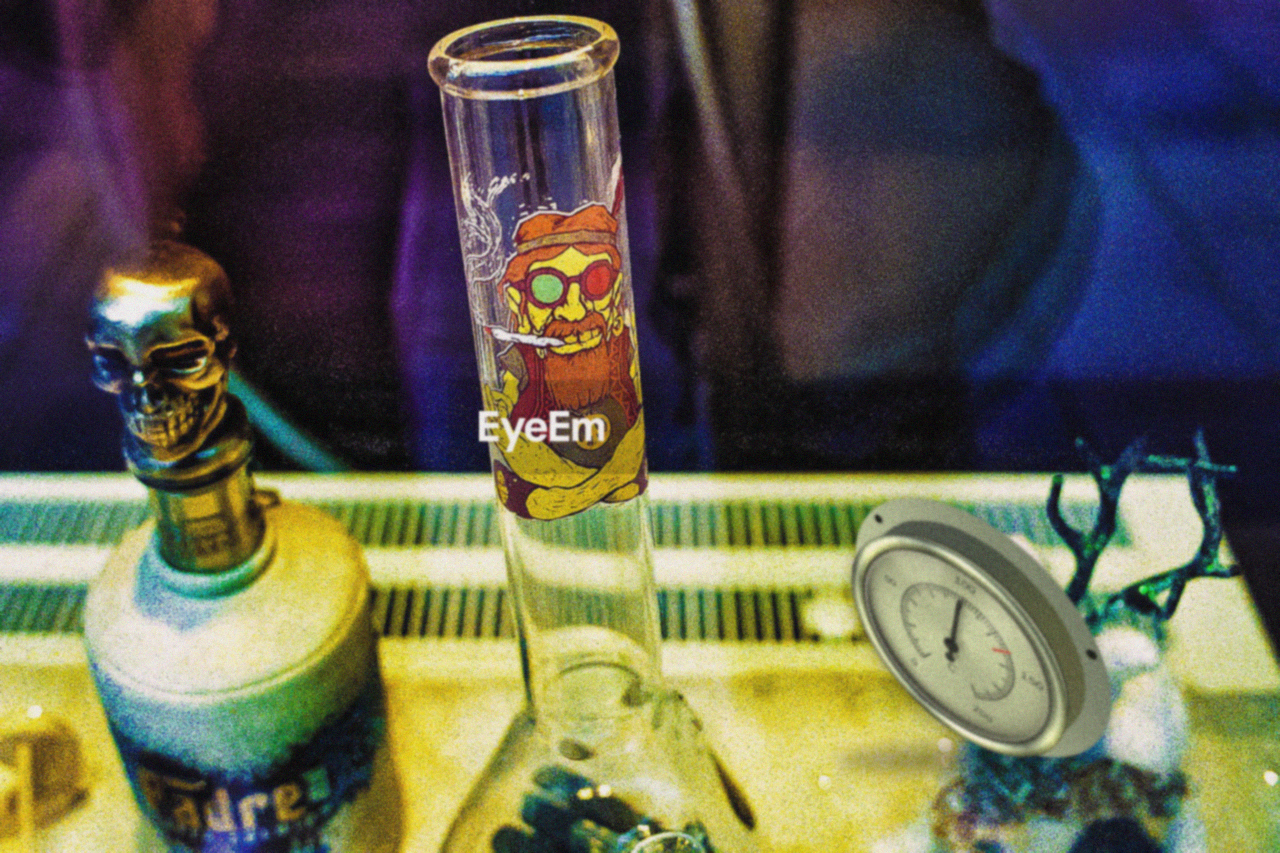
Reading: {"value": 100, "unit": "°C"}
